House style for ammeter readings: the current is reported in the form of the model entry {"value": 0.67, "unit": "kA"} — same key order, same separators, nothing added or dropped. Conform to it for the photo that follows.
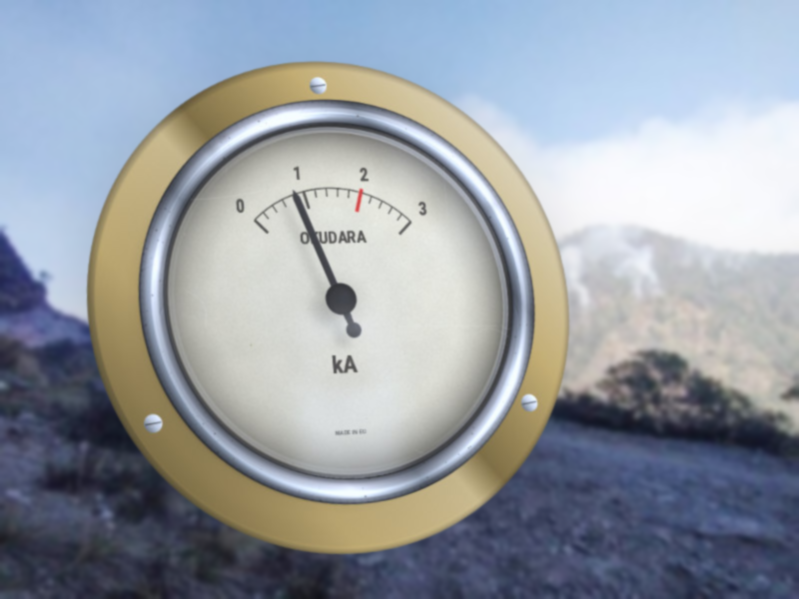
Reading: {"value": 0.8, "unit": "kA"}
